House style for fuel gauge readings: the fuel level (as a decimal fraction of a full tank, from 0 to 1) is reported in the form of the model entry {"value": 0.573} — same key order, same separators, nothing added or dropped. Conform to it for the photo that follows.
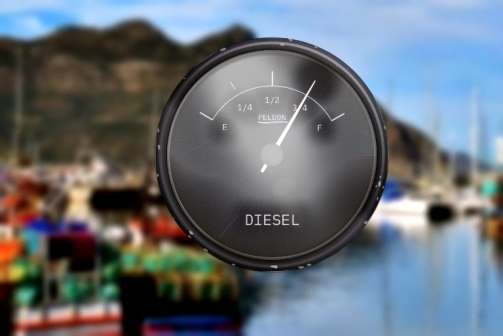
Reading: {"value": 0.75}
